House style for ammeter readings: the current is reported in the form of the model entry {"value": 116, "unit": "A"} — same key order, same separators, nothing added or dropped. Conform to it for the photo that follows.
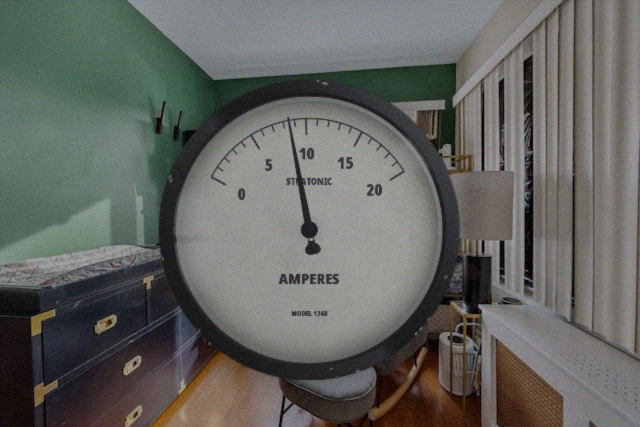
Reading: {"value": 8.5, "unit": "A"}
